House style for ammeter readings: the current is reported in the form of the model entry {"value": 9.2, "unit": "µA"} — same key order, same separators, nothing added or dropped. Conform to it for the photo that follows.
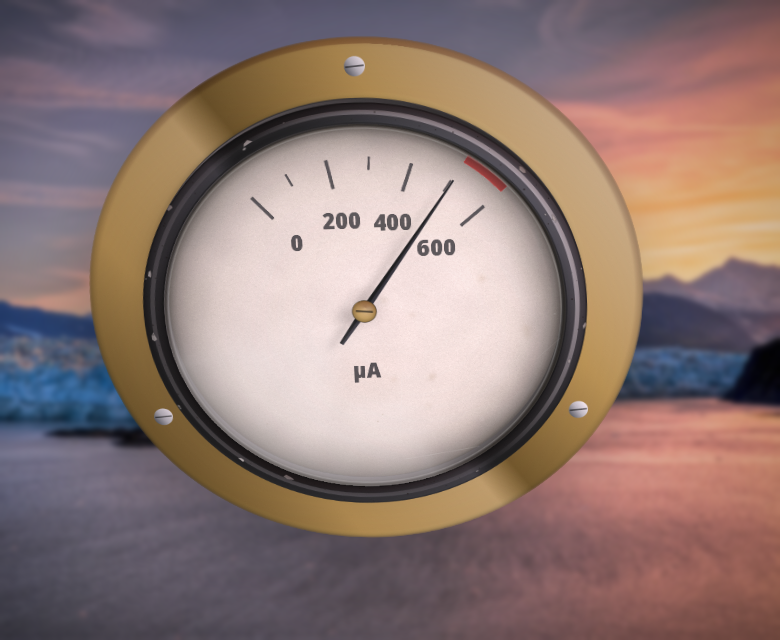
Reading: {"value": 500, "unit": "µA"}
